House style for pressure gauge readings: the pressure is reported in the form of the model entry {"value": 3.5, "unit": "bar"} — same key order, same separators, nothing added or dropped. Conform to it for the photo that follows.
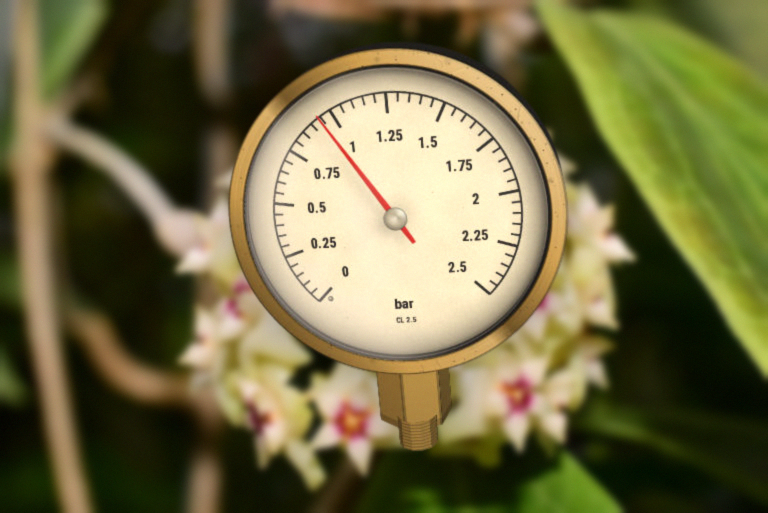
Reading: {"value": 0.95, "unit": "bar"}
